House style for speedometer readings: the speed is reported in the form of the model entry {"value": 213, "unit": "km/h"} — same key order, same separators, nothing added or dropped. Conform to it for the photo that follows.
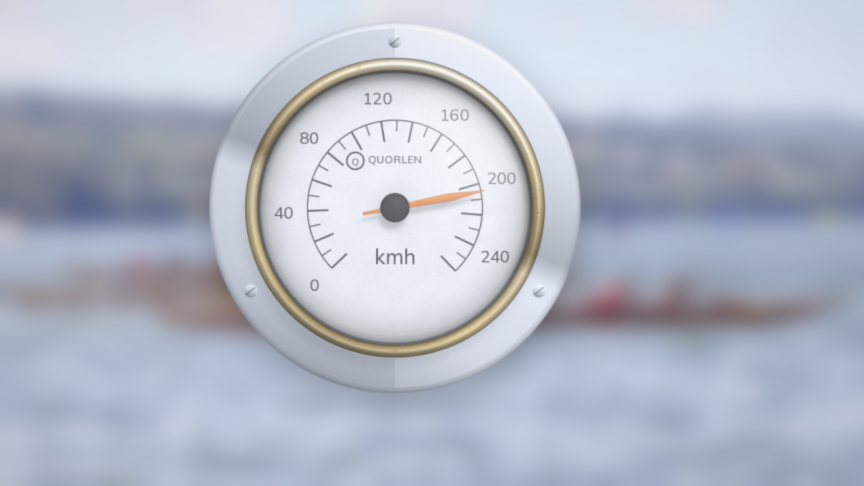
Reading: {"value": 205, "unit": "km/h"}
